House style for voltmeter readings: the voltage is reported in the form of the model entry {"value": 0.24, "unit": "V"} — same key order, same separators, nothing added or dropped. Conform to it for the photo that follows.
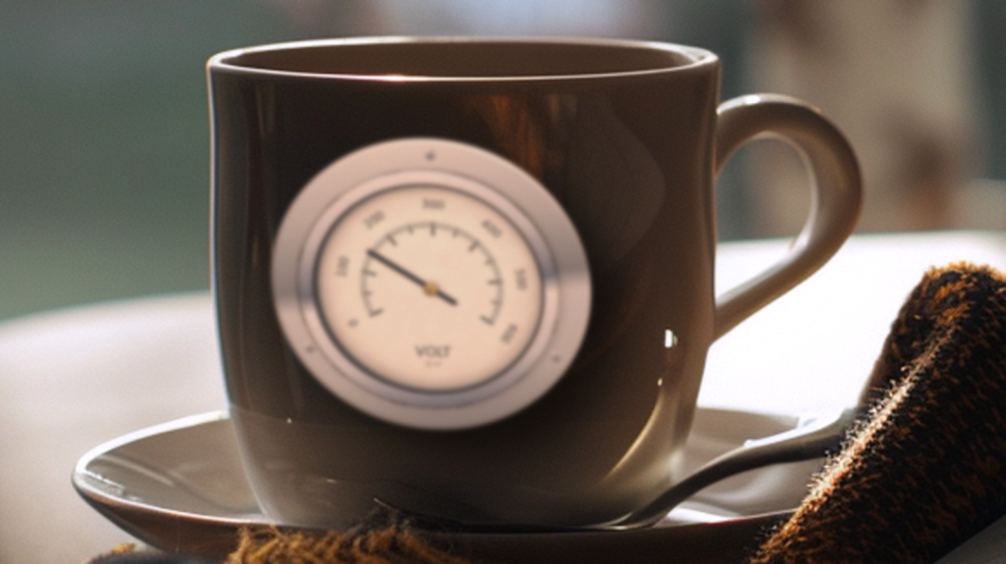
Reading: {"value": 150, "unit": "V"}
